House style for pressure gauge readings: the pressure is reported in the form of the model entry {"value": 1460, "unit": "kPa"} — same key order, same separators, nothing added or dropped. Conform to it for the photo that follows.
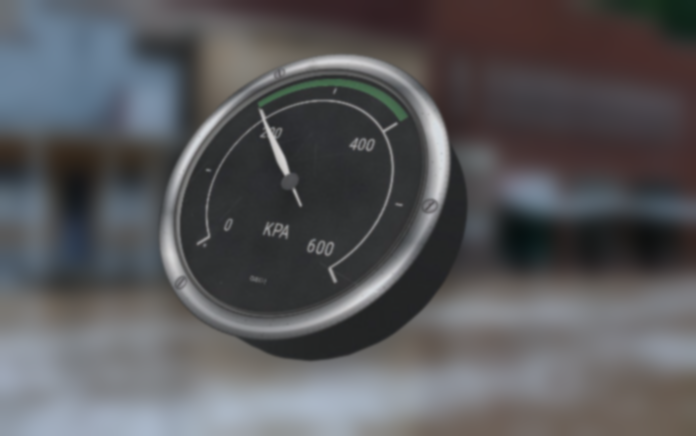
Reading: {"value": 200, "unit": "kPa"}
